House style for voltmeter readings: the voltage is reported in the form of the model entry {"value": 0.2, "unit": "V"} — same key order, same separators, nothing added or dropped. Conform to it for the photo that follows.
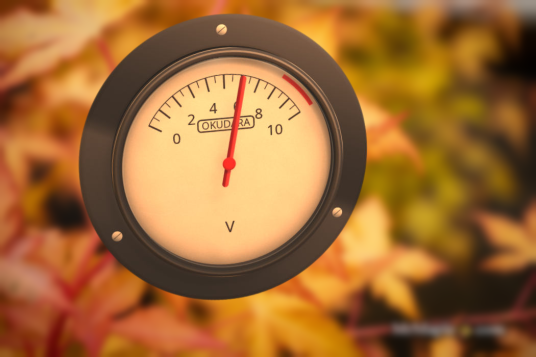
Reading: {"value": 6, "unit": "V"}
